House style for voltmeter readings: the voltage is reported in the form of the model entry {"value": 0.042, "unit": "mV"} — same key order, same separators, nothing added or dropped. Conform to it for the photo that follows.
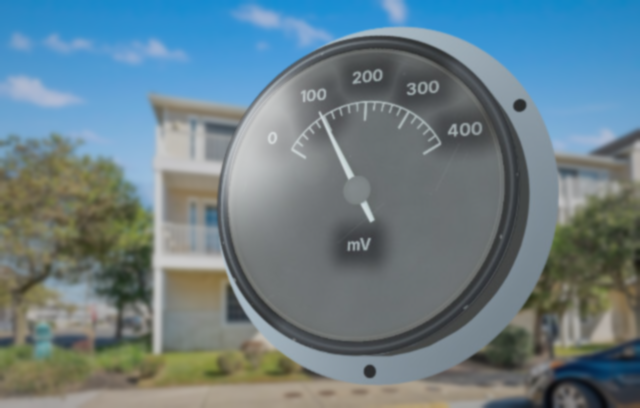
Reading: {"value": 100, "unit": "mV"}
